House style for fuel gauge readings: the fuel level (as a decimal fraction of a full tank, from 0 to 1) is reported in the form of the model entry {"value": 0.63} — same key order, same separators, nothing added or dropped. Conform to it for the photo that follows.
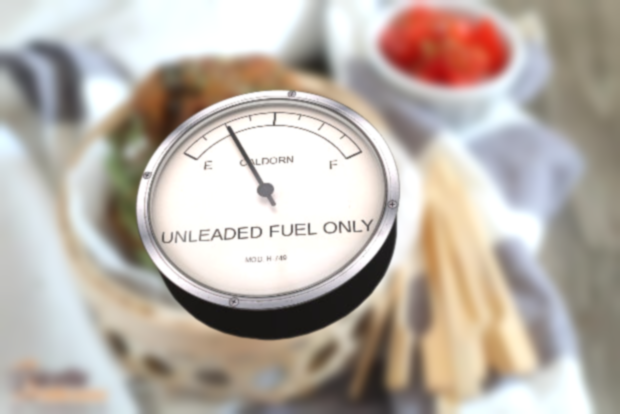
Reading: {"value": 0.25}
